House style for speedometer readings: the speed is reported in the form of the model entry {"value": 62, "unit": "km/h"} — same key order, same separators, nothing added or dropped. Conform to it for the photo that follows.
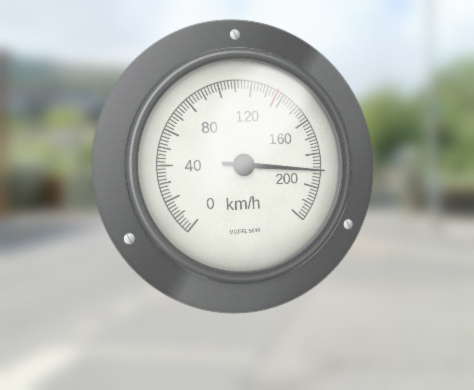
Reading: {"value": 190, "unit": "km/h"}
